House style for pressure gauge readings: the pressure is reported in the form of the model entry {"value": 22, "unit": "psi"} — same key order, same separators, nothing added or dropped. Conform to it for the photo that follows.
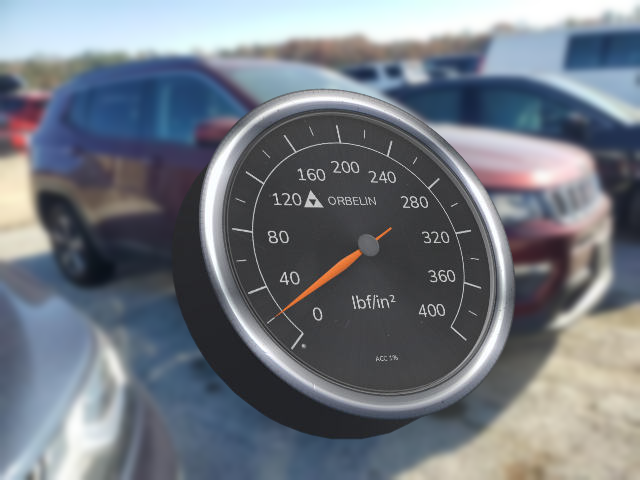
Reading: {"value": 20, "unit": "psi"}
